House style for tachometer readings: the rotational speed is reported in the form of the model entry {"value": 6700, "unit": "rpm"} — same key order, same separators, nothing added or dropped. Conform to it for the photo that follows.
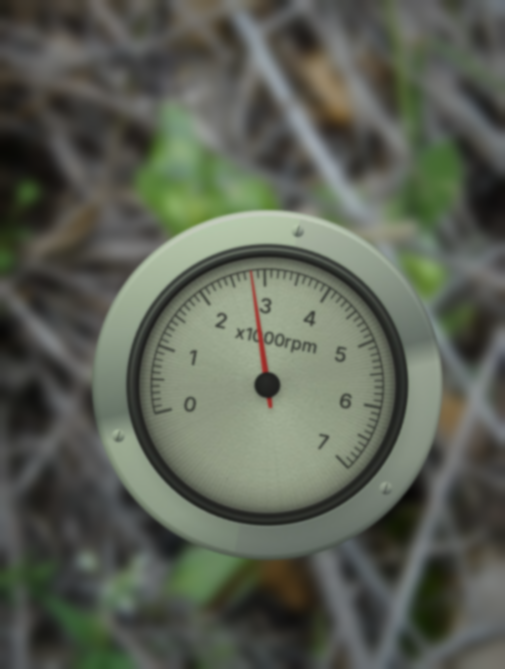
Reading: {"value": 2800, "unit": "rpm"}
